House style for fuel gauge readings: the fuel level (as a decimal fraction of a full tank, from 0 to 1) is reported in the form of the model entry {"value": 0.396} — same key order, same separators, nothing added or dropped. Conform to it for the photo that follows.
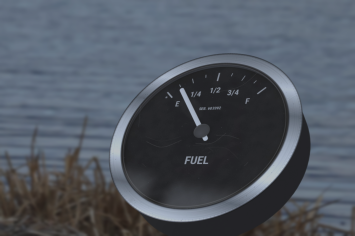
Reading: {"value": 0.125}
